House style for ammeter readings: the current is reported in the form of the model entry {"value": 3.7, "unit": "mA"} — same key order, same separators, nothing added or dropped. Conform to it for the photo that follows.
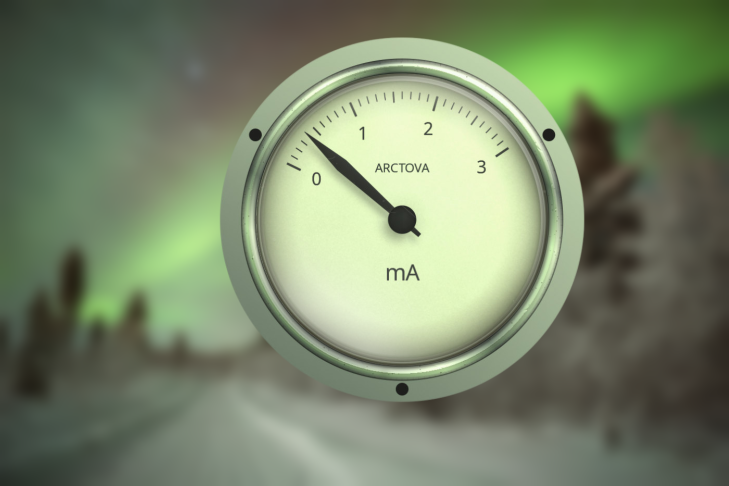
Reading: {"value": 0.4, "unit": "mA"}
